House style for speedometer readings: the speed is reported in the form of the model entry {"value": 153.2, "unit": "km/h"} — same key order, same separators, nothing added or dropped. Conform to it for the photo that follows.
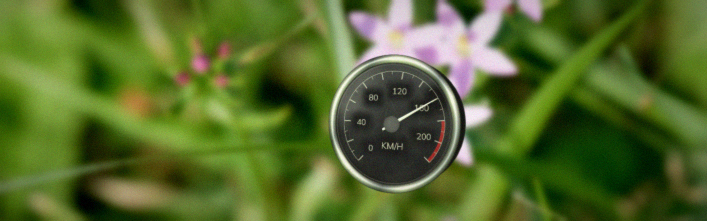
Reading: {"value": 160, "unit": "km/h"}
